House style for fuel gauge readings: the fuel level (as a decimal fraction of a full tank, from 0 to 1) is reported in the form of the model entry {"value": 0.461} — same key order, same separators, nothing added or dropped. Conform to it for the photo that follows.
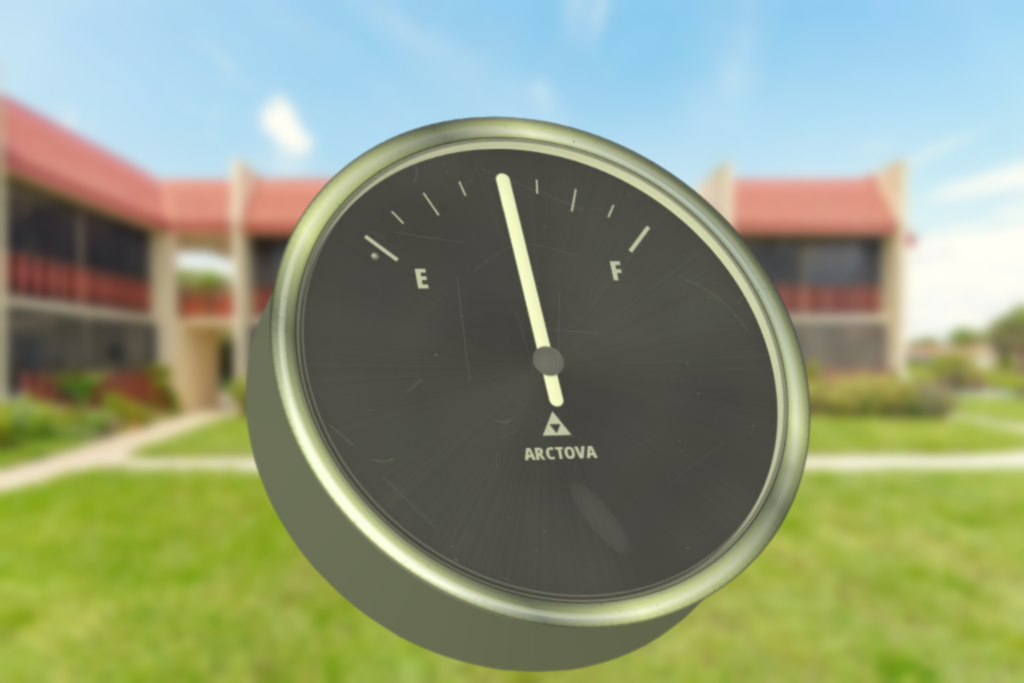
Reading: {"value": 0.5}
